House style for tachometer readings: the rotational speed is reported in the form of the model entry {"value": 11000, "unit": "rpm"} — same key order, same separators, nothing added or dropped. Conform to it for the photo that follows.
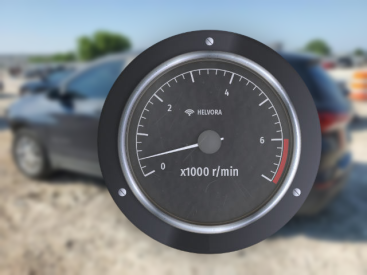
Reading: {"value": 400, "unit": "rpm"}
